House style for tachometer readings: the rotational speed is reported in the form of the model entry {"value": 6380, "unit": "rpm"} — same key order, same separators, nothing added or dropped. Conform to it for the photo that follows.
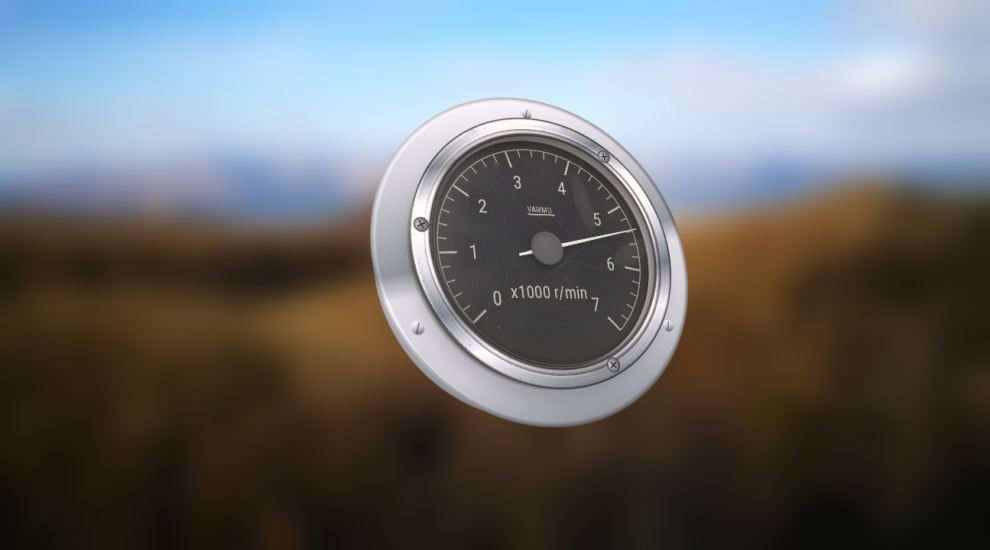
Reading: {"value": 5400, "unit": "rpm"}
